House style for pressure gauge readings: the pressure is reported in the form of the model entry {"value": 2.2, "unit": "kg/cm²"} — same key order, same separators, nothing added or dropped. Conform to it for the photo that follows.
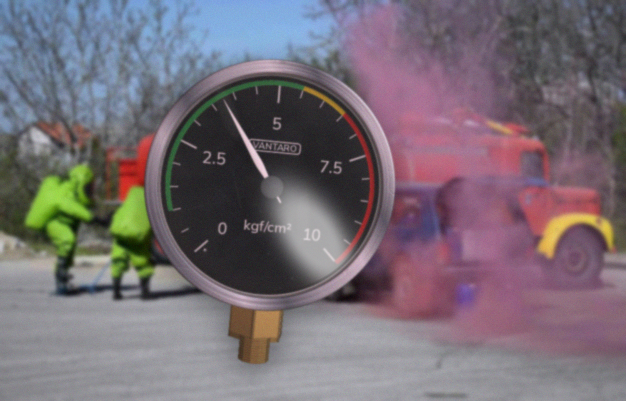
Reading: {"value": 3.75, "unit": "kg/cm²"}
